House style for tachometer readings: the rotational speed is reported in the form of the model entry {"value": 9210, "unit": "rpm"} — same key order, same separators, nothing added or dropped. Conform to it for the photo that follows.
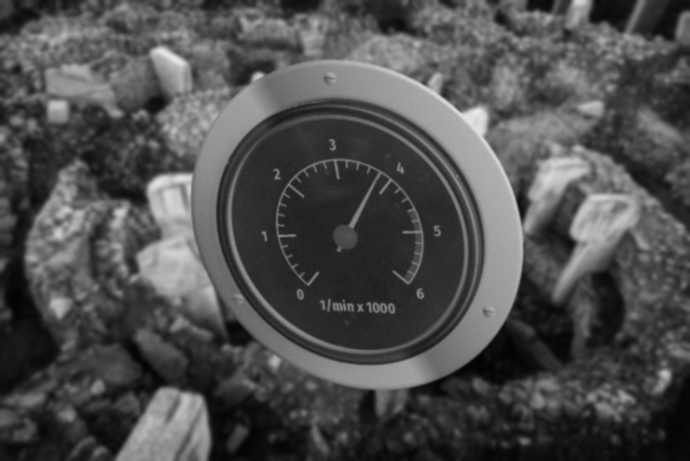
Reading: {"value": 3800, "unit": "rpm"}
